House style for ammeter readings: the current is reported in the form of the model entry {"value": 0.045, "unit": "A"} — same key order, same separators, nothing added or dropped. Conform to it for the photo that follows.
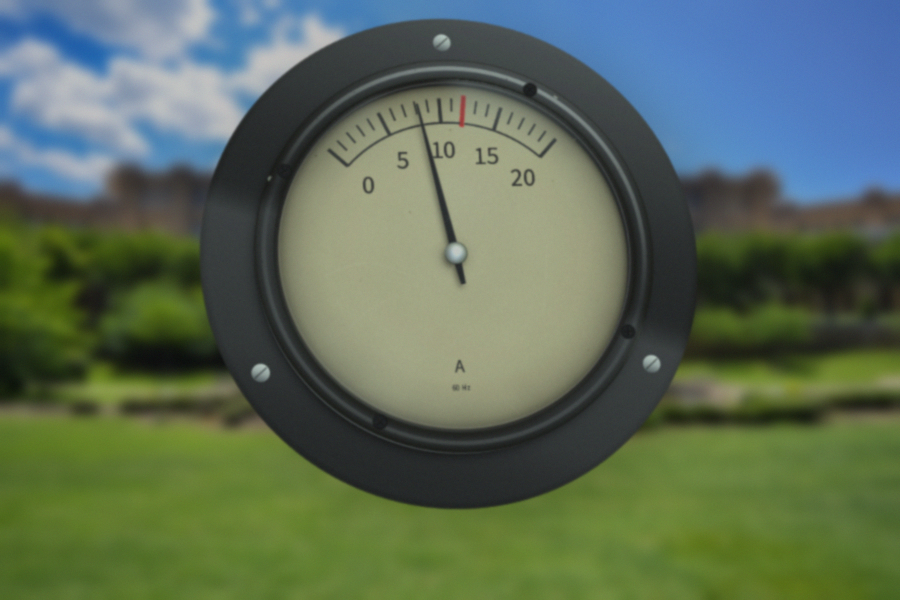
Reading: {"value": 8, "unit": "A"}
